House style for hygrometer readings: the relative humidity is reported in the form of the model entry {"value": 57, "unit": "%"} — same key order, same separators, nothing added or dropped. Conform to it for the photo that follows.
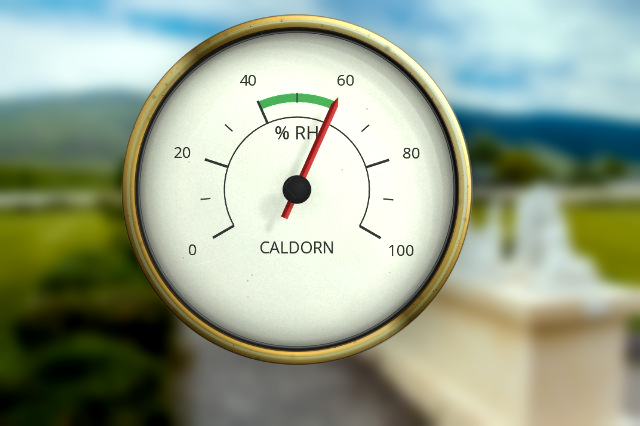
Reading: {"value": 60, "unit": "%"}
